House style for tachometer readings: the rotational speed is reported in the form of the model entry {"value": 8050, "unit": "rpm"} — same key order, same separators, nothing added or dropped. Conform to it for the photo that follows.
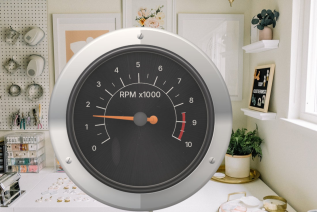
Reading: {"value": 1500, "unit": "rpm"}
